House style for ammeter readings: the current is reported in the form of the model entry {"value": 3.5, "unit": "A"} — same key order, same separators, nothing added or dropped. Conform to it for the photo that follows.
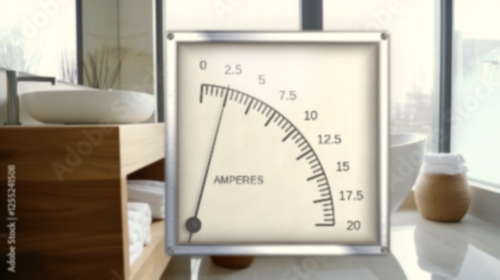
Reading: {"value": 2.5, "unit": "A"}
